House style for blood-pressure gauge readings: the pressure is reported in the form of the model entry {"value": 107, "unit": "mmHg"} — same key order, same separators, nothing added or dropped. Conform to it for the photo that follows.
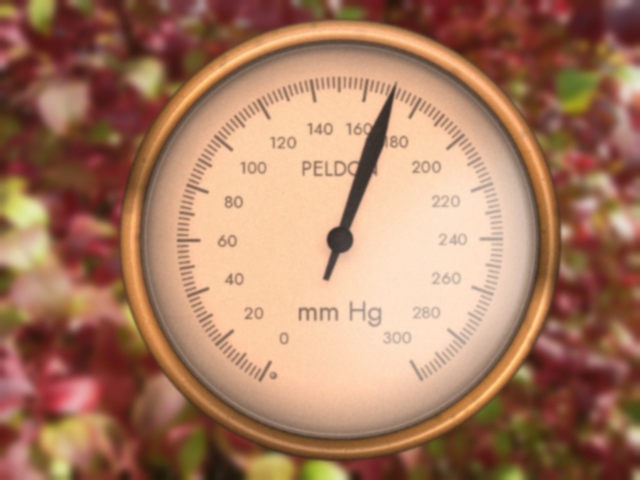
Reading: {"value": 170, "unit": "mmHg"}
